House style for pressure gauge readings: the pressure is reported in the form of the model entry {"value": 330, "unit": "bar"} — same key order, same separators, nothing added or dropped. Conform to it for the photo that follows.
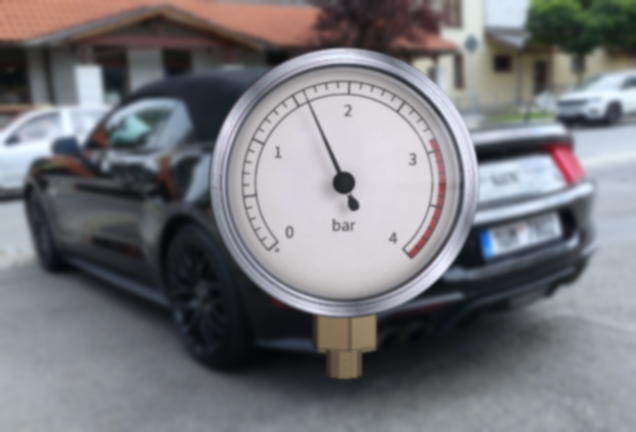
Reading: {"value": 1.6, "unit": "bar"}
